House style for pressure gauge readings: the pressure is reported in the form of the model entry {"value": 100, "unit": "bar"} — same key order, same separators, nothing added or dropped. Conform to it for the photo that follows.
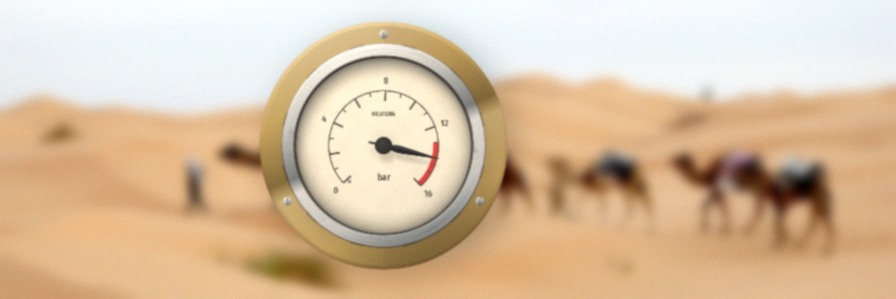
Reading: {"value": 14, "unit": "bar"}
